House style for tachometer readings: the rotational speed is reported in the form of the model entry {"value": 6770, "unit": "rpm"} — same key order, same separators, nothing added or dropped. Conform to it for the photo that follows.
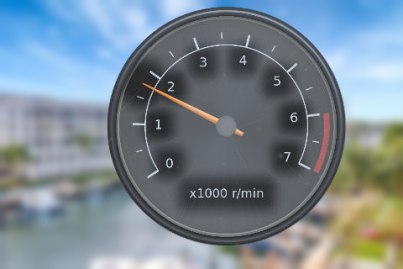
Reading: {"value": 1750, "unit": "rpm"}
